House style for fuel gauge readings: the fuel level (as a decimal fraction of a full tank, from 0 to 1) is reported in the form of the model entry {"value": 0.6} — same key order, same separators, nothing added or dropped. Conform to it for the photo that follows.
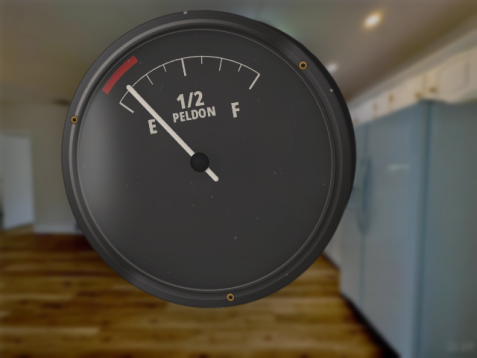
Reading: {"value": 0.125}
